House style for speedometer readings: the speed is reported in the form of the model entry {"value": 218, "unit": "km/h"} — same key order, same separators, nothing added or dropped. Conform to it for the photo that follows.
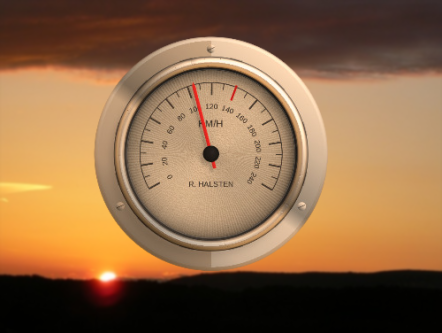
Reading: {"value": 105, "unit": "km/h"}
